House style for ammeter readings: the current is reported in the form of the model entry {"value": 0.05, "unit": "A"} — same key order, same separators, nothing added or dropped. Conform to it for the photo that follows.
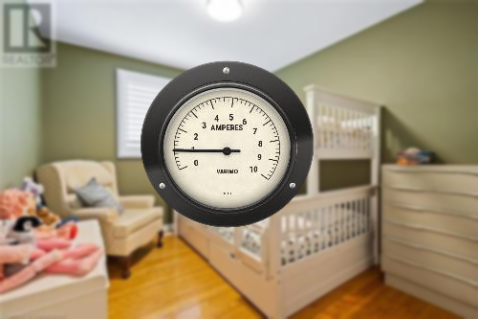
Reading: {"value": 1, "unit": "A"}
